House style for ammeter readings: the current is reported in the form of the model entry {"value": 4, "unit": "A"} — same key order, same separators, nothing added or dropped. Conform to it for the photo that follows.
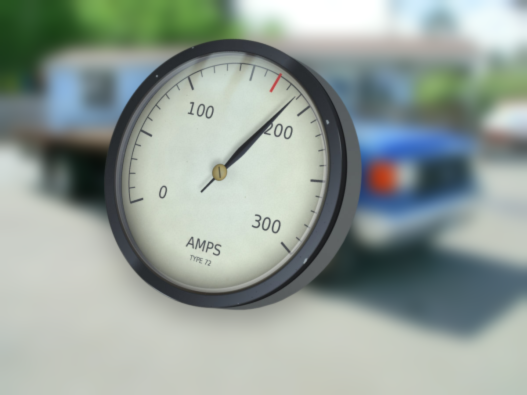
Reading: {"value": 190, "unit": "A"}
